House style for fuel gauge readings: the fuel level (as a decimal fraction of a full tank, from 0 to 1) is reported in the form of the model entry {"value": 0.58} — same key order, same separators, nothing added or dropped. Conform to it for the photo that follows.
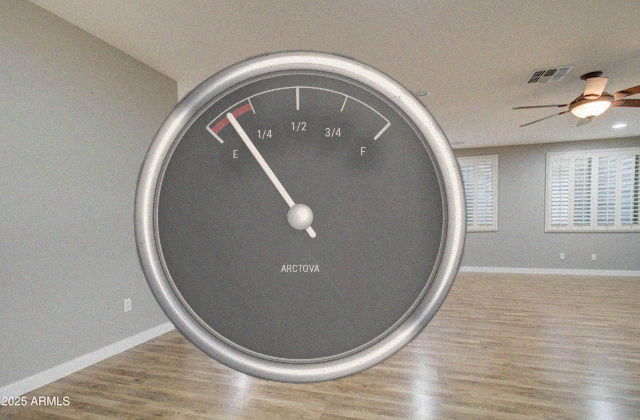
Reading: {"value": 0.125}
